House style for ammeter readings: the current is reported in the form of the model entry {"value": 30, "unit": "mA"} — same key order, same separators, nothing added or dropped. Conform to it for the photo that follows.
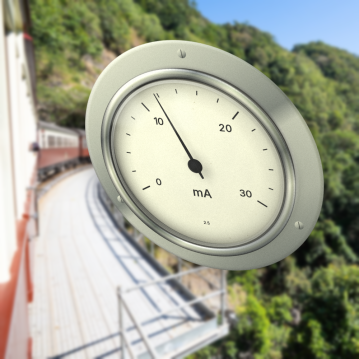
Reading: {"value": 12, "unit": "mA"}
